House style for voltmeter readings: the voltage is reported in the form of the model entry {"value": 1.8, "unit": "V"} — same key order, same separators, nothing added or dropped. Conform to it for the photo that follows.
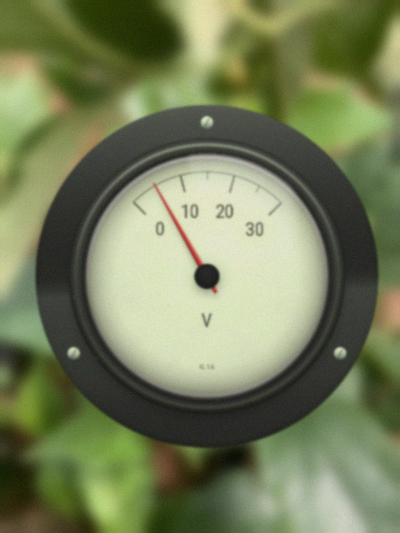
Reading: {"value": 5, "unit": "V"}
